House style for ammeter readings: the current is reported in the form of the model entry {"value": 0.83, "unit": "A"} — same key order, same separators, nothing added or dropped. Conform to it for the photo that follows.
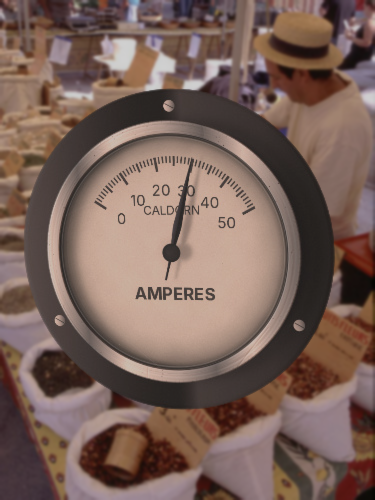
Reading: {"value": 30, "unit": "A"}
